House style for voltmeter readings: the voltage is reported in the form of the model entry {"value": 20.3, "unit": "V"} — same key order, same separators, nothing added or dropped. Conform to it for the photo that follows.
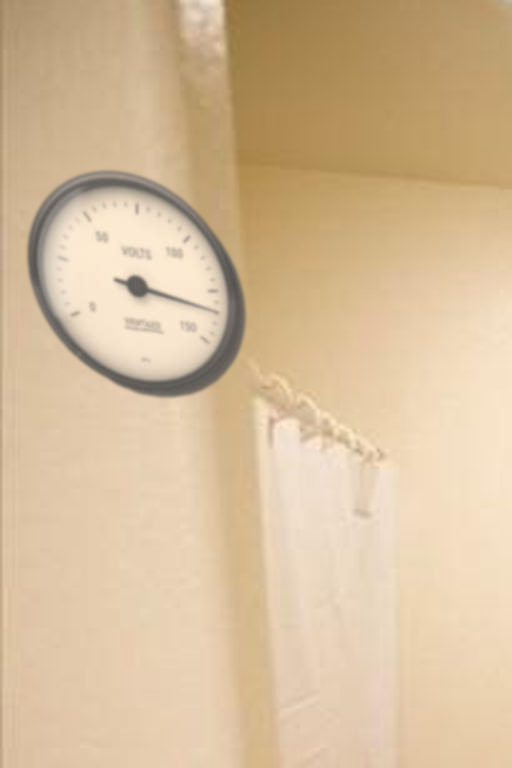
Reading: {"value": 135, "unit": "V"}
